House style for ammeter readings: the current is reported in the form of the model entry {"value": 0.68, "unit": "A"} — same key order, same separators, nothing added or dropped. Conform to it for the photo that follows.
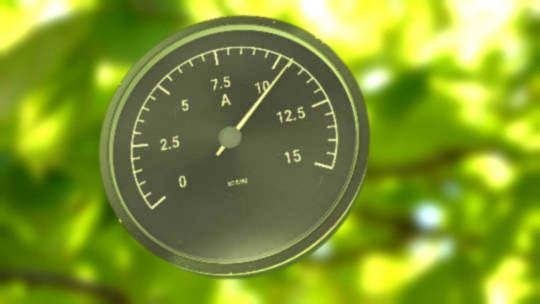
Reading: {"value": 10.5, "unit": "A"}
